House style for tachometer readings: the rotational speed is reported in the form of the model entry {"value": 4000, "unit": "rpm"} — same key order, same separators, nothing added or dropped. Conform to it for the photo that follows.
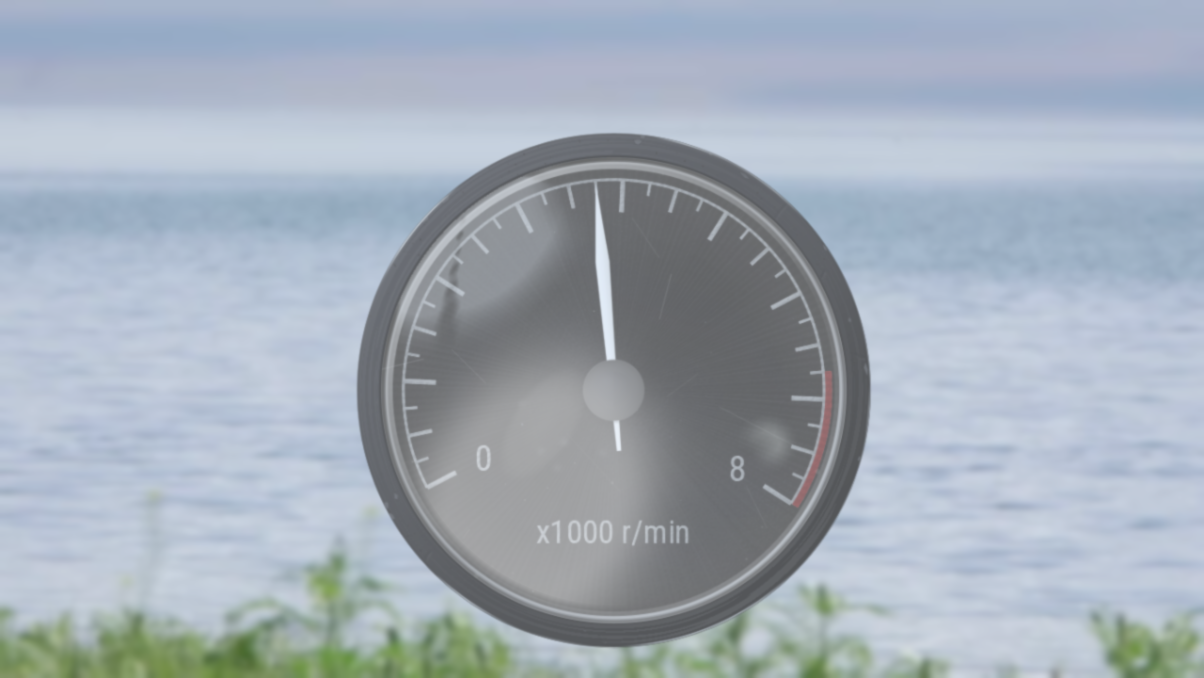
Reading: {"value": 3750, "unit": "rpm"}
